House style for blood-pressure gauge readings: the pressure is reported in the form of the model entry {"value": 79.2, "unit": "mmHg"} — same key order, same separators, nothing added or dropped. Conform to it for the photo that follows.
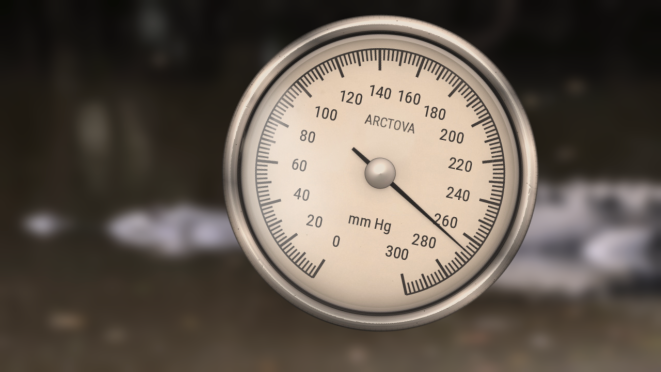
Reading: {"value": 266, "unit": "mmHg"}
